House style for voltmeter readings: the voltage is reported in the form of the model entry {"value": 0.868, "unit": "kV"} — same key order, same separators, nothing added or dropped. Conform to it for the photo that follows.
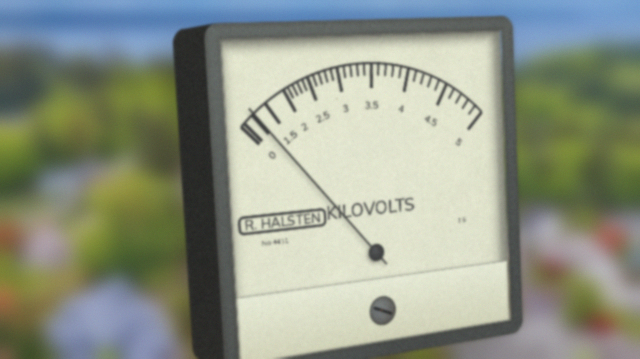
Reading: {"value": 1, "unit": "kV"}
